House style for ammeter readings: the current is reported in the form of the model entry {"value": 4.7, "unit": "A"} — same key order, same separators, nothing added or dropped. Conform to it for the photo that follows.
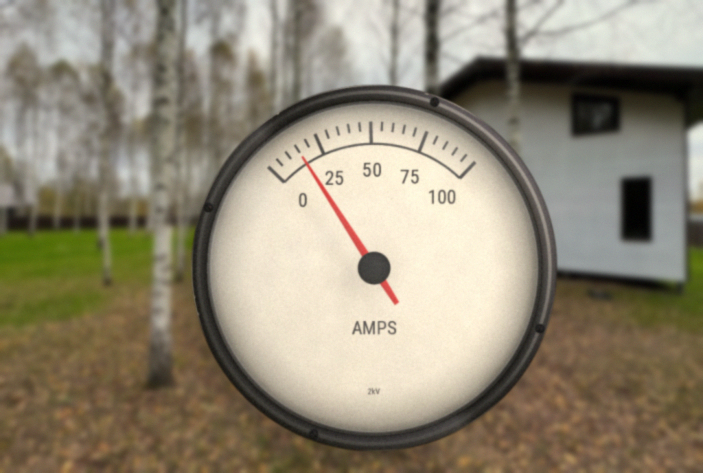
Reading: {"value": 15, "unit": "A"}
